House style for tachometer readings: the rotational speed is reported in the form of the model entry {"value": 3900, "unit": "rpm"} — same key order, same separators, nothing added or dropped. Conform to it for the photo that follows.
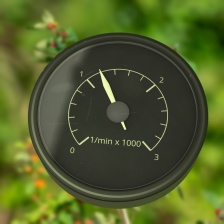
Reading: {"value": 1200, "unit": "rpm"}
